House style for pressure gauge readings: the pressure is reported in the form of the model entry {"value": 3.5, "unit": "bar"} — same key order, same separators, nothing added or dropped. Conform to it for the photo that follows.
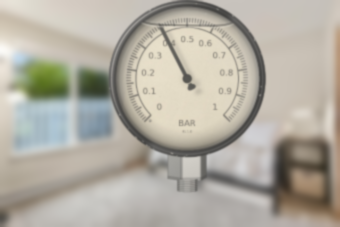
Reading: {"value": 0.4, "unit": "bar"}
